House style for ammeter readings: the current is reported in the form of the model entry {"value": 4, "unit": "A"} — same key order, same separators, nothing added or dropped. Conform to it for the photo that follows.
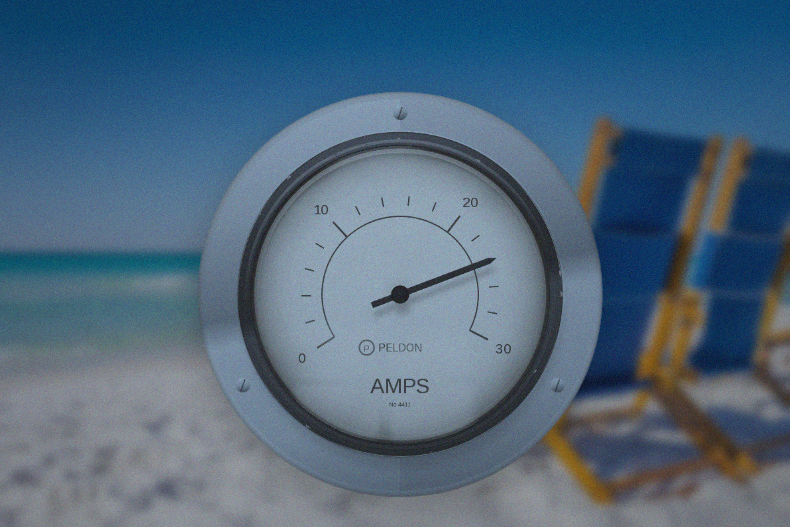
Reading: {"value": 24, "unit": "A"}
